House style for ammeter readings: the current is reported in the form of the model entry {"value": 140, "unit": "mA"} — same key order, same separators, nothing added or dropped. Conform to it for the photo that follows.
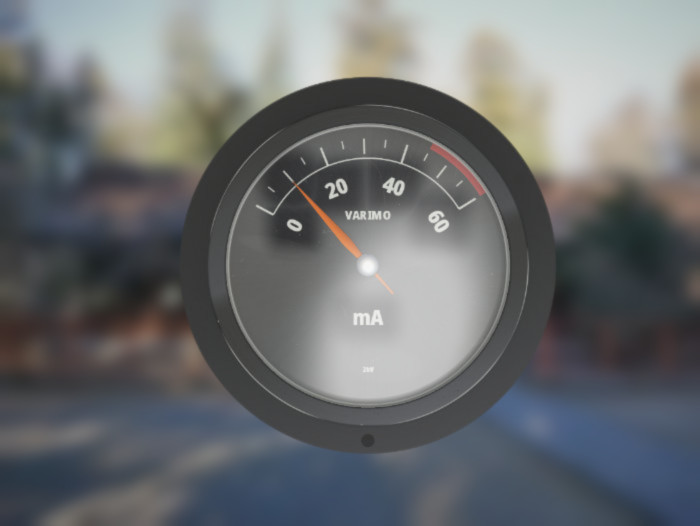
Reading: {"value": 10, "unit": "mA"}
